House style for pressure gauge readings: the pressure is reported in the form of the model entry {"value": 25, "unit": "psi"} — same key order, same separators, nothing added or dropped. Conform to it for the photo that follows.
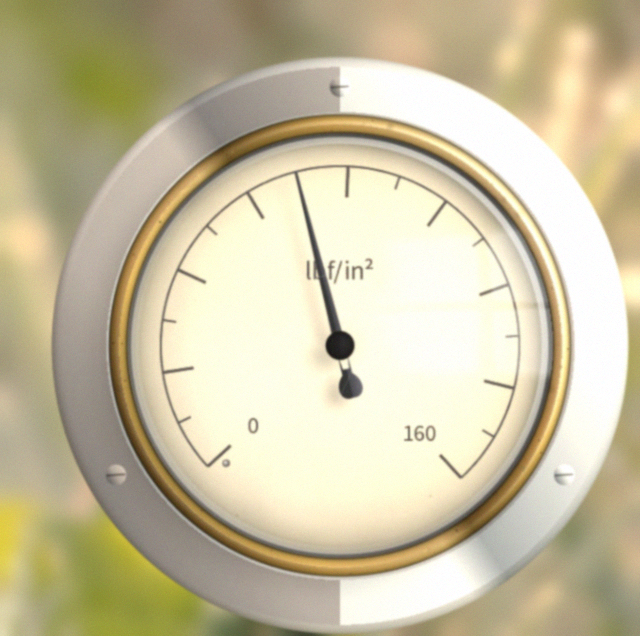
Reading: {"value": 70, "unit": "psi"}
